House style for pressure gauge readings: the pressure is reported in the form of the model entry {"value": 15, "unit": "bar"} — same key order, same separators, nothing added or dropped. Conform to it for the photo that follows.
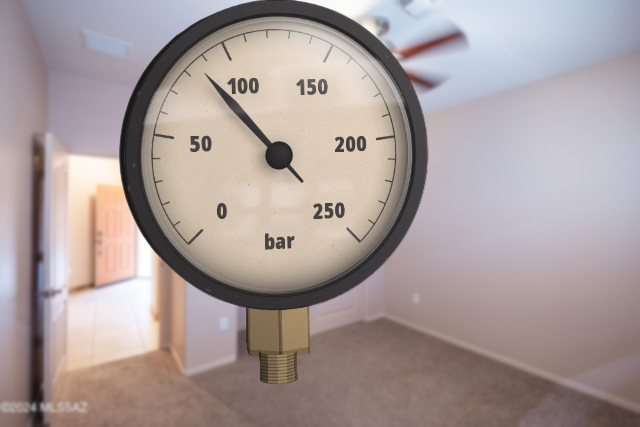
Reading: {"value": 85, "unit": "bar"}
